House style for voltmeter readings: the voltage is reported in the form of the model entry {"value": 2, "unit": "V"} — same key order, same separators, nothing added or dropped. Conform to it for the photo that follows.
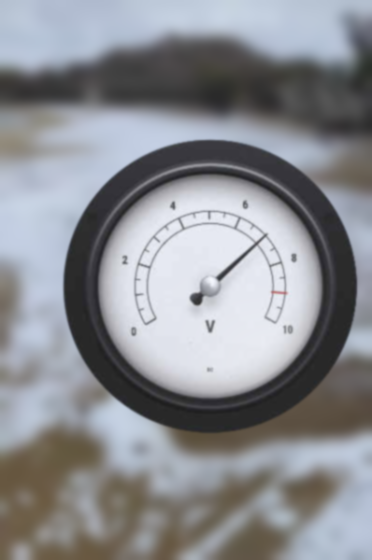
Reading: {"value": 7, "unit": "V"}
